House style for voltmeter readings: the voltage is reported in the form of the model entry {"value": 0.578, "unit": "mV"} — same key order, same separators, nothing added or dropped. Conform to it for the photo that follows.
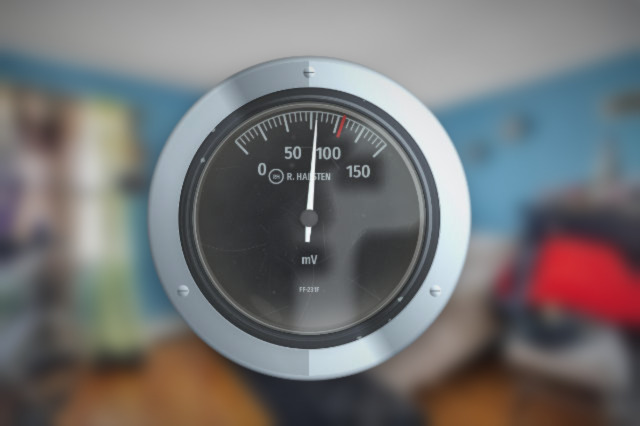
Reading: {"value": 80, "unit": "mV"}
